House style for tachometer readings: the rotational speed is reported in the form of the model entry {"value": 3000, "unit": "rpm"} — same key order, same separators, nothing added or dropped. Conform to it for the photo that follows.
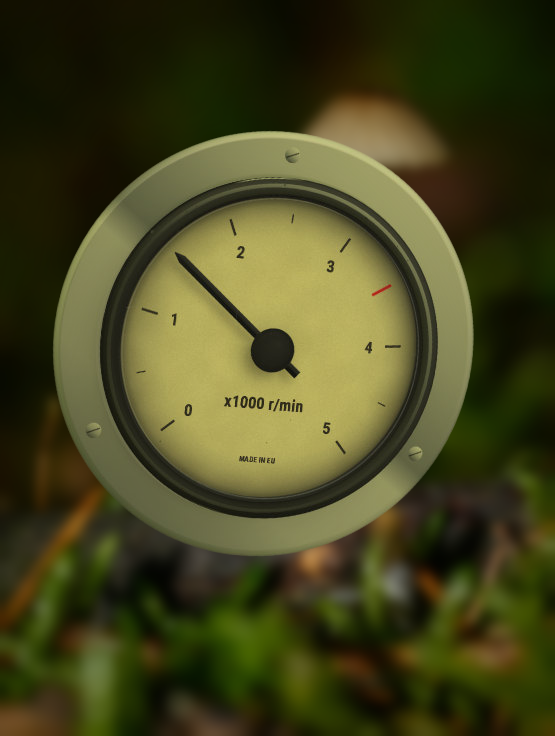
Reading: {"value": 1500, "unit": "rpm"}
